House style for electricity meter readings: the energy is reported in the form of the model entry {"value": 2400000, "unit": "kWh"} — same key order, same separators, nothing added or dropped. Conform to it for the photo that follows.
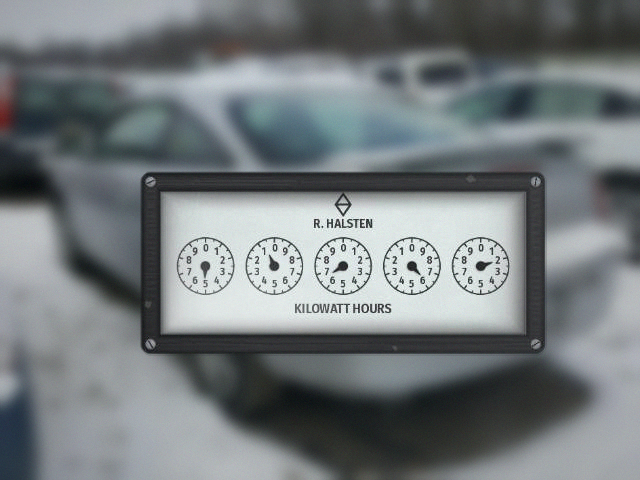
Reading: {"value": 50662, "unit": "kWh"}
